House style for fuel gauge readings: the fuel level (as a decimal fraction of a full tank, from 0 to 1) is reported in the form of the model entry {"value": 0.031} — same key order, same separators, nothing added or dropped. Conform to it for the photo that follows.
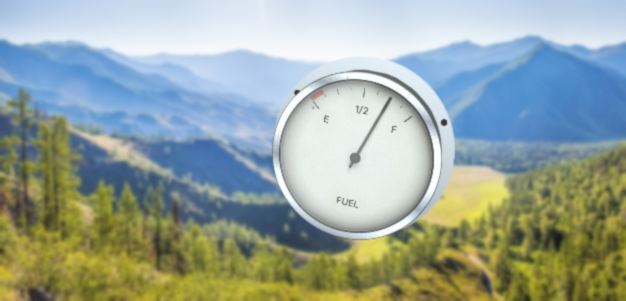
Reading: {"value": 0.75}
